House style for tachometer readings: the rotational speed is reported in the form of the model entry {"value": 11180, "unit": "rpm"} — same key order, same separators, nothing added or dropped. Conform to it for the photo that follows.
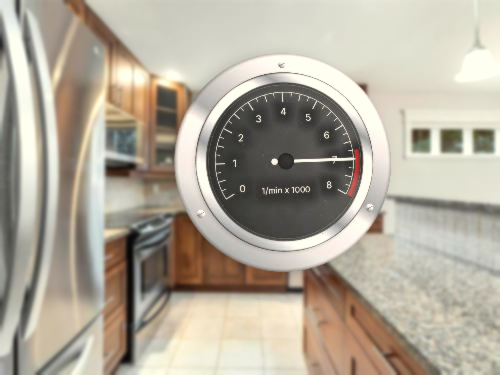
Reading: {"value": 7000, "unit": "rpm"}
